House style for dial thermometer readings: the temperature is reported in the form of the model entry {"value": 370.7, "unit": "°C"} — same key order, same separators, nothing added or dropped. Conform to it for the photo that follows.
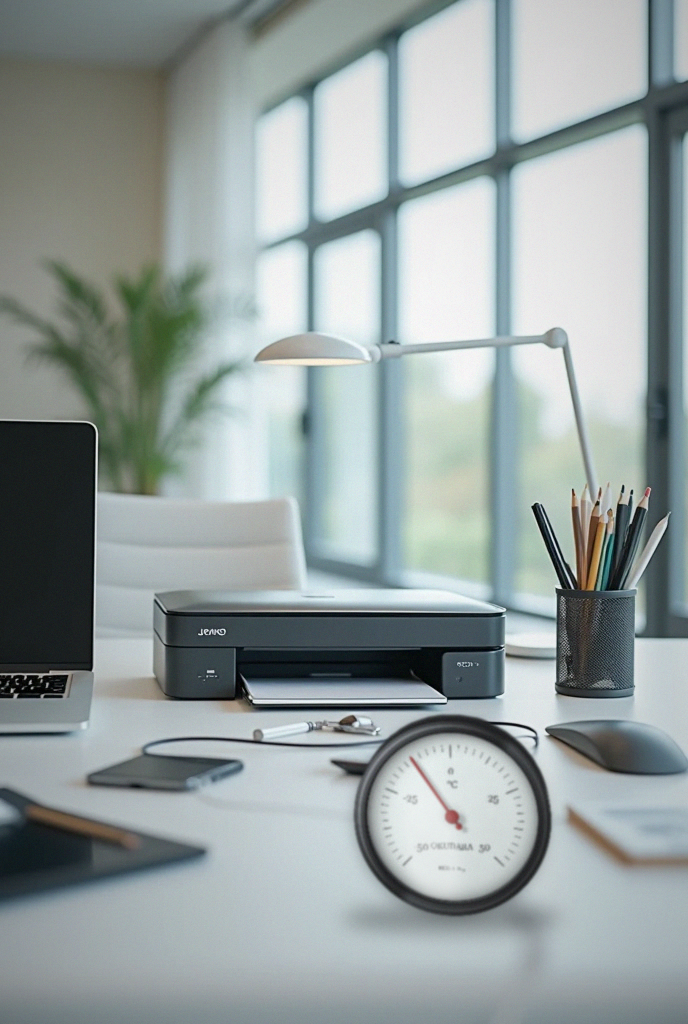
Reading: {"value": -12.5, "unit": "°C"}
